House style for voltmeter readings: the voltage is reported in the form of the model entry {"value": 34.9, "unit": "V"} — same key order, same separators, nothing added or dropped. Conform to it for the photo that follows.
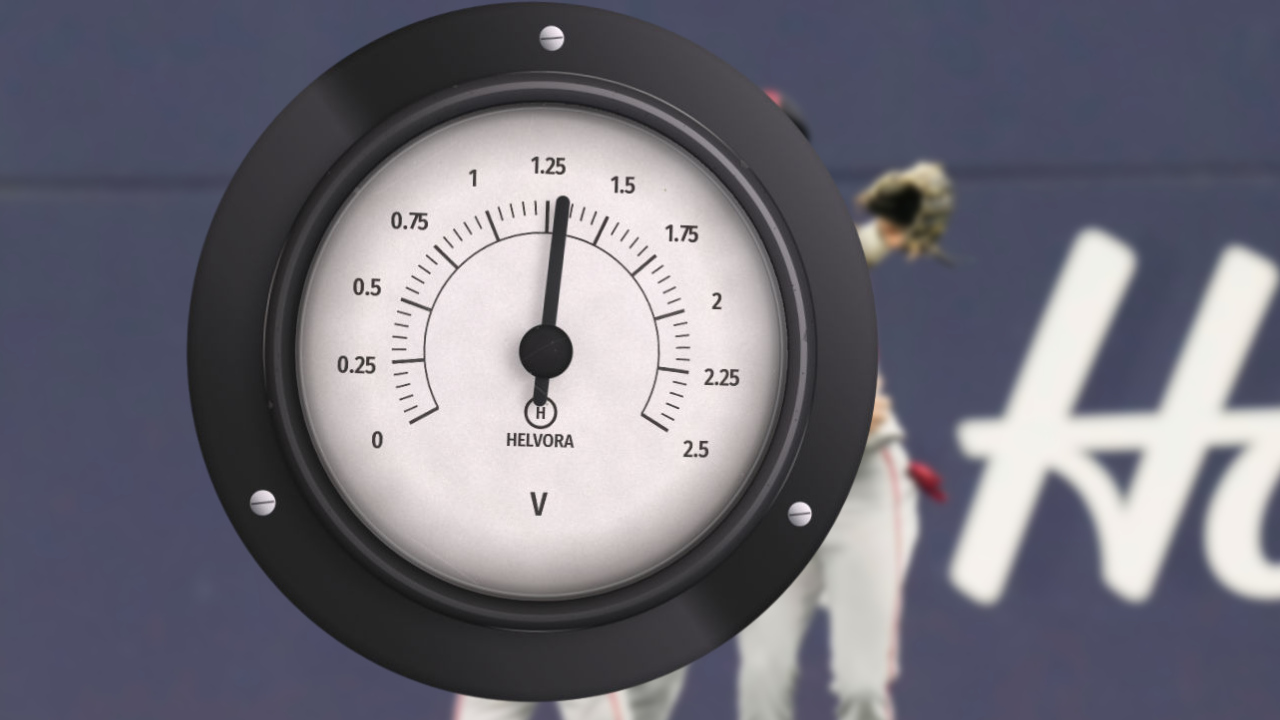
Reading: {"value": 1.3, "unit": "V"}
